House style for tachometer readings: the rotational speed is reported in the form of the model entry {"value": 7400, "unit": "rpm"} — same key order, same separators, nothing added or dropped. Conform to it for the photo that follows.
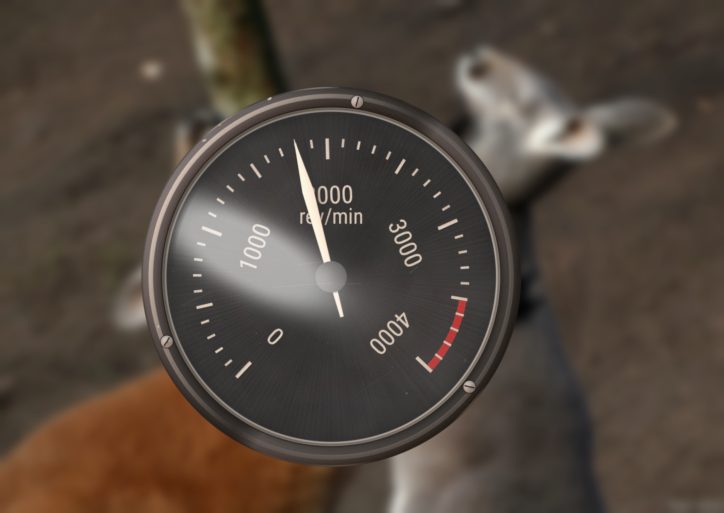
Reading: {"value": 1800, "unit": "rpm"}
